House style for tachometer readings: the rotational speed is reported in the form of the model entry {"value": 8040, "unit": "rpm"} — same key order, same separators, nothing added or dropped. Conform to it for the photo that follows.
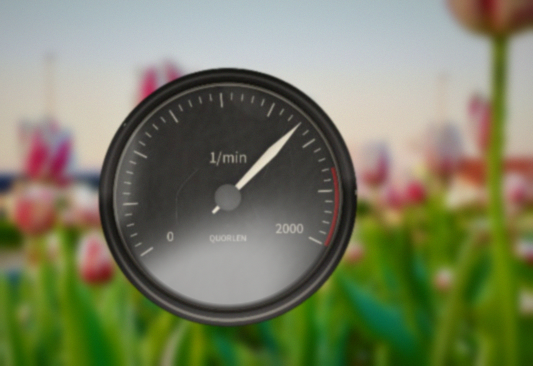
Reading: {"value": 1400, "unit": "rpm"}
